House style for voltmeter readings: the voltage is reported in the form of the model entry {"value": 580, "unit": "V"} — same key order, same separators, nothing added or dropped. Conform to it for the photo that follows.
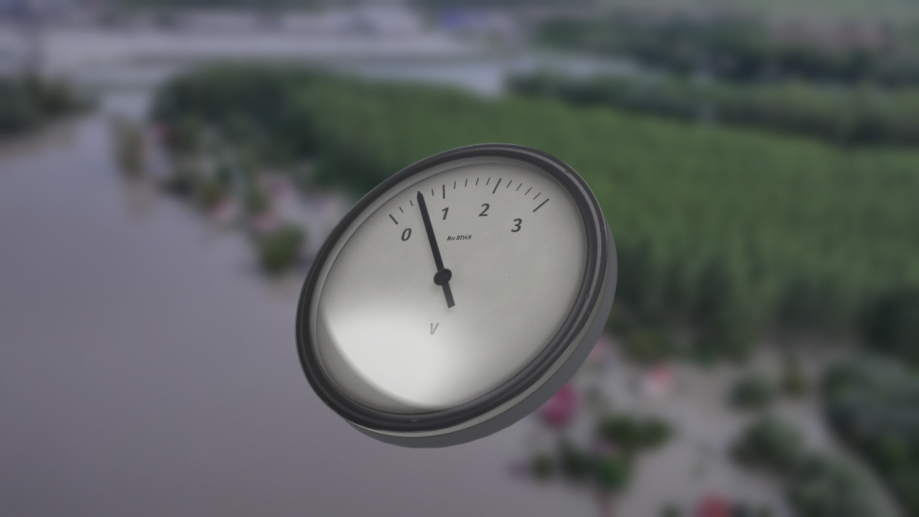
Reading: {"value": 0.6, "unit": "V"}
